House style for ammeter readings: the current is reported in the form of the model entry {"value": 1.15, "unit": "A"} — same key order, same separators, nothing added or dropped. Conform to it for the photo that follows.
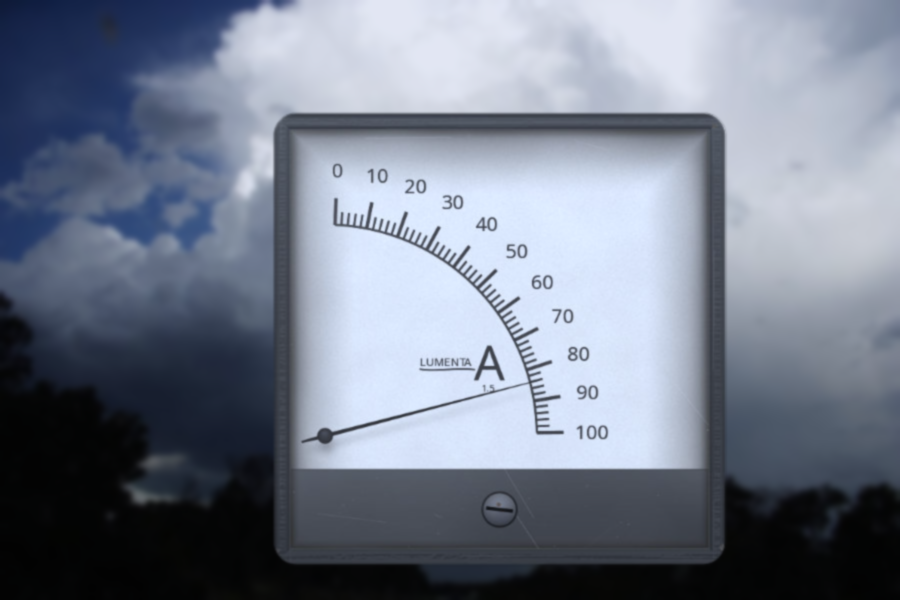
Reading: {"value": 84, "unit": "A"}
